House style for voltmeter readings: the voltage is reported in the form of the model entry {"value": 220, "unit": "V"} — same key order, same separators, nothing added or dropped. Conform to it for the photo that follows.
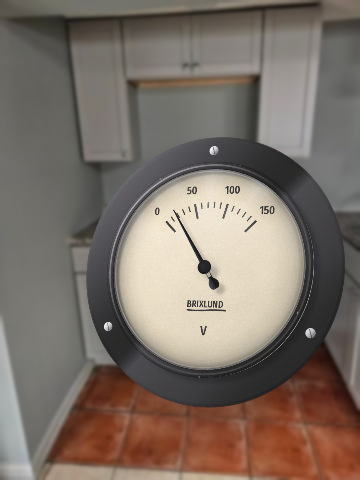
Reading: {"value": 20, "unit": "V"}
